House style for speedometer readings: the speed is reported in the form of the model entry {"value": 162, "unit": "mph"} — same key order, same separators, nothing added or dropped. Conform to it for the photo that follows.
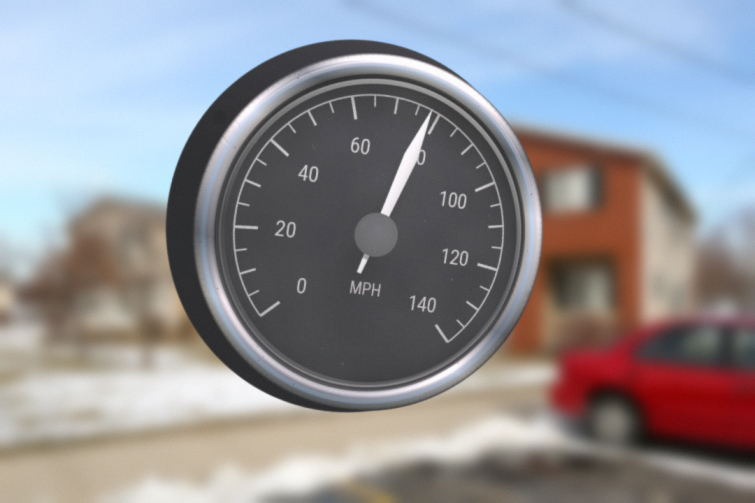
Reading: {"value": 77.5, "unit": "mph"}
